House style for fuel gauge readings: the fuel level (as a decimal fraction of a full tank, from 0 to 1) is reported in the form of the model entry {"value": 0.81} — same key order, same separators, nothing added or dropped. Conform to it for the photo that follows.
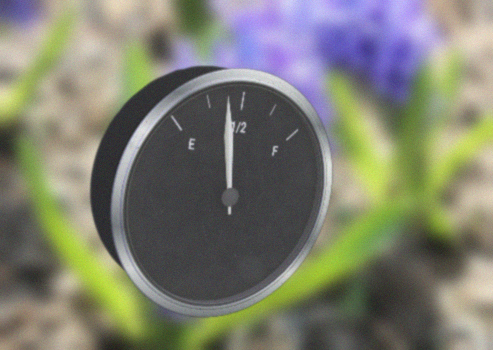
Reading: {"value": 0.375}
